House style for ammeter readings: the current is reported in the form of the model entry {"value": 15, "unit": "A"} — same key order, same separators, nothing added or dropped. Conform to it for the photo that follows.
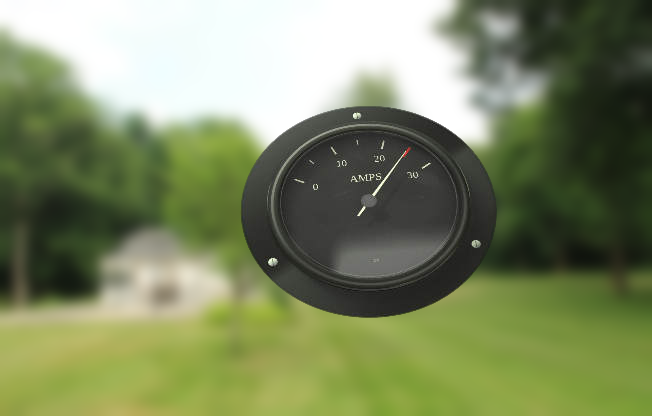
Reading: {"value": 25, "unit": "A"}
